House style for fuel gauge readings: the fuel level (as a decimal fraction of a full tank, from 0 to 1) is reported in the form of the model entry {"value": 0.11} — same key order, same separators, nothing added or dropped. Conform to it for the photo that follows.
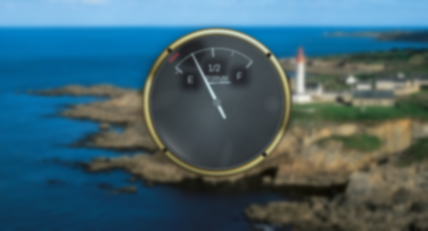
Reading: {"value": 0.25}
